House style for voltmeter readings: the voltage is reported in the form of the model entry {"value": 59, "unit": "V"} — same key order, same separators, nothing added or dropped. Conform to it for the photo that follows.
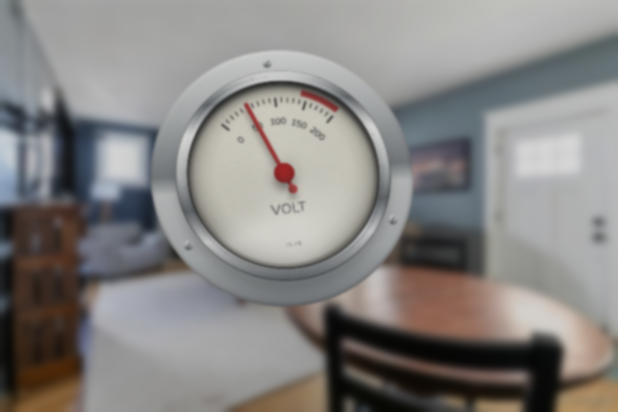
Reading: {"value": 50, "unit": "V"}
